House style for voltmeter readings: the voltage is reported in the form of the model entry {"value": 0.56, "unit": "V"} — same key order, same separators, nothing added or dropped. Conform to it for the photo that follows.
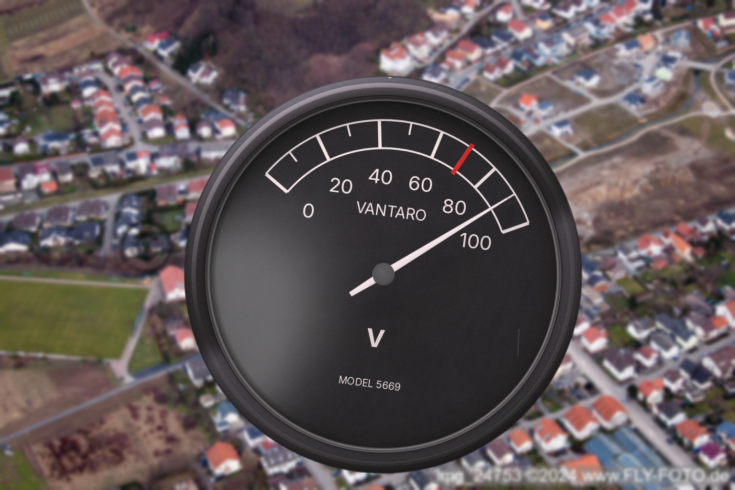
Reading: {"value": 90, "unit": "V"}
